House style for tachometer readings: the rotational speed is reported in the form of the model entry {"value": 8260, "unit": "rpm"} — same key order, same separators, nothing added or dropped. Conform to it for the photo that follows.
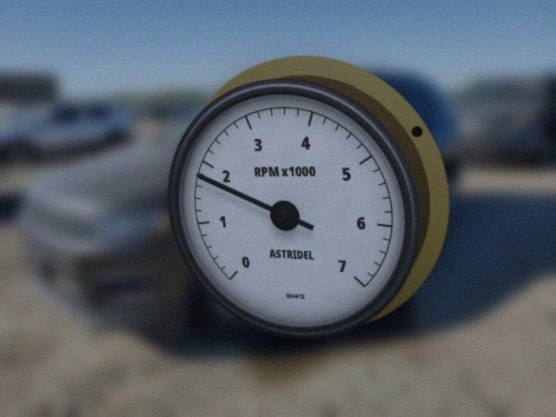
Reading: {"value": 1800, "unit": "rpm"}
